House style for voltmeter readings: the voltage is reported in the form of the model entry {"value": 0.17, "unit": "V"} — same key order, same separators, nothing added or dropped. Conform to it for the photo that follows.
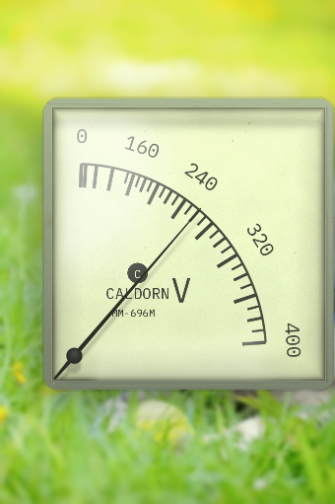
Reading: {"value": 260, "unit": "V"}
